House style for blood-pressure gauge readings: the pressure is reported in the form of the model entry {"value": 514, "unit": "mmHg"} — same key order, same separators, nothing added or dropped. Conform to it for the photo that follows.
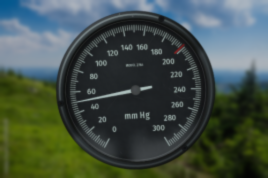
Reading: {"value": 50, "unit": "mmHg"}
